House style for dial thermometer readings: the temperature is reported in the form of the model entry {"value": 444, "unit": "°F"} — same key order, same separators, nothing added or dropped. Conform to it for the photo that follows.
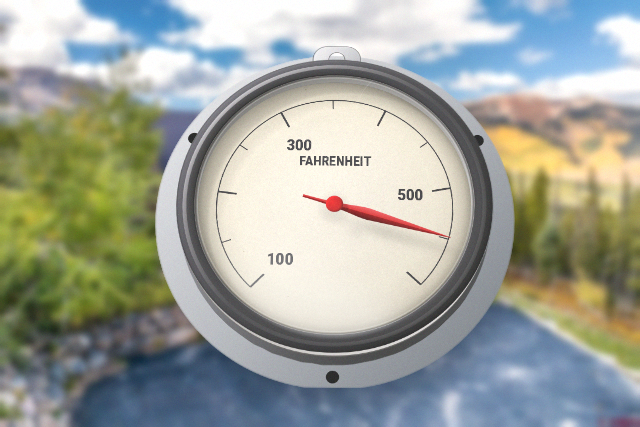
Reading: {"value": 550, "unit": "°F"}
